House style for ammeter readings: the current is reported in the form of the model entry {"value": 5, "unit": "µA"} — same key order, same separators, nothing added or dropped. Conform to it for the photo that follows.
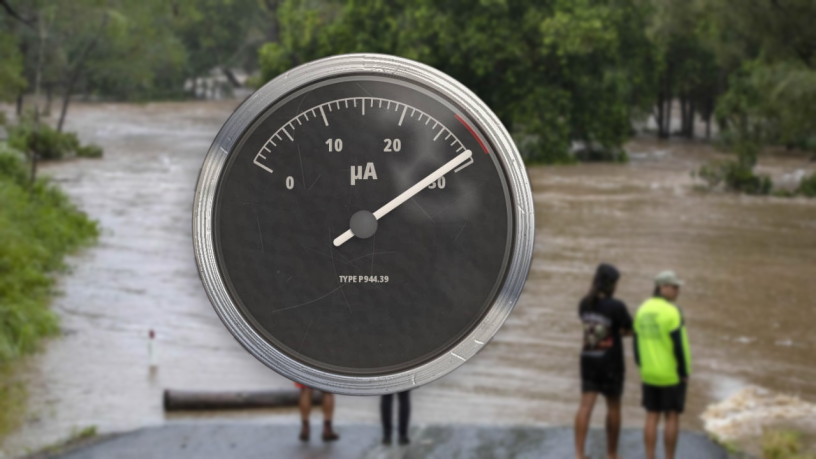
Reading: {"value": 29, "unit": "µA"}
